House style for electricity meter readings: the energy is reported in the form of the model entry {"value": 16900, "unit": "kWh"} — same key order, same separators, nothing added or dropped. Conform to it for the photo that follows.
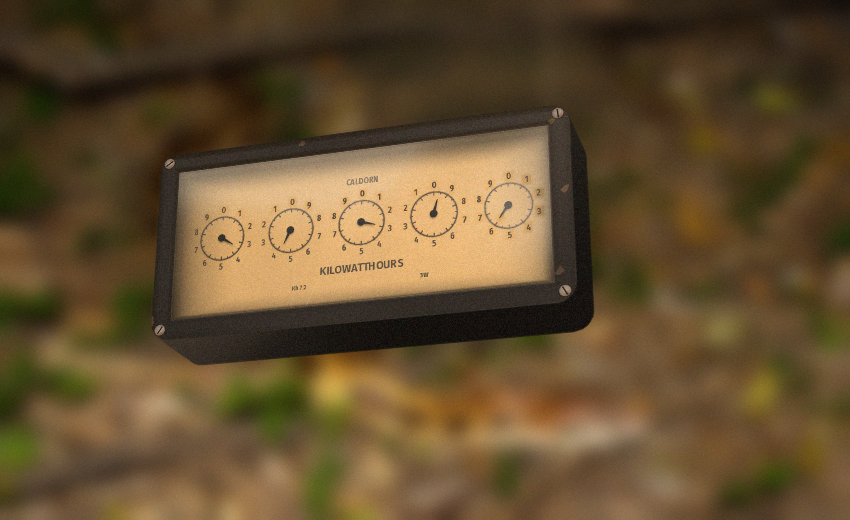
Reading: {"value": 34296, "unit": "kWh"}
